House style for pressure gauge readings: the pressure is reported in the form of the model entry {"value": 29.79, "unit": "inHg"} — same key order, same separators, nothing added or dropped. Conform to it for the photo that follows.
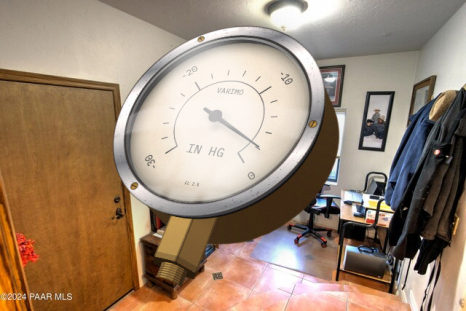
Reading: {"value": -2, "unit": "inHg"}
